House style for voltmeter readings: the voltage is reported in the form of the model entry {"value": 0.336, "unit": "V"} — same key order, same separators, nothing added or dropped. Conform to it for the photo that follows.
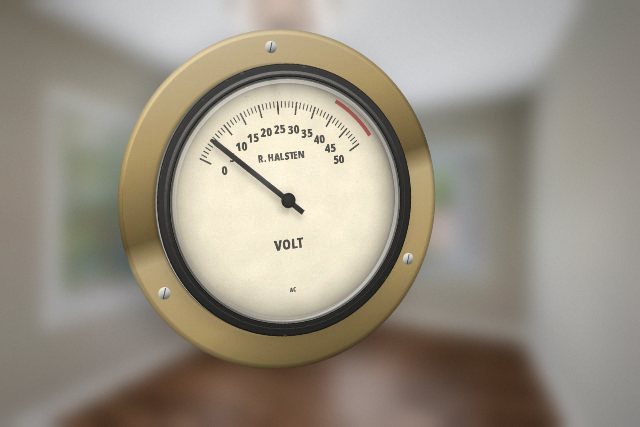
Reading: {"value": 5, "unit": "V"}
